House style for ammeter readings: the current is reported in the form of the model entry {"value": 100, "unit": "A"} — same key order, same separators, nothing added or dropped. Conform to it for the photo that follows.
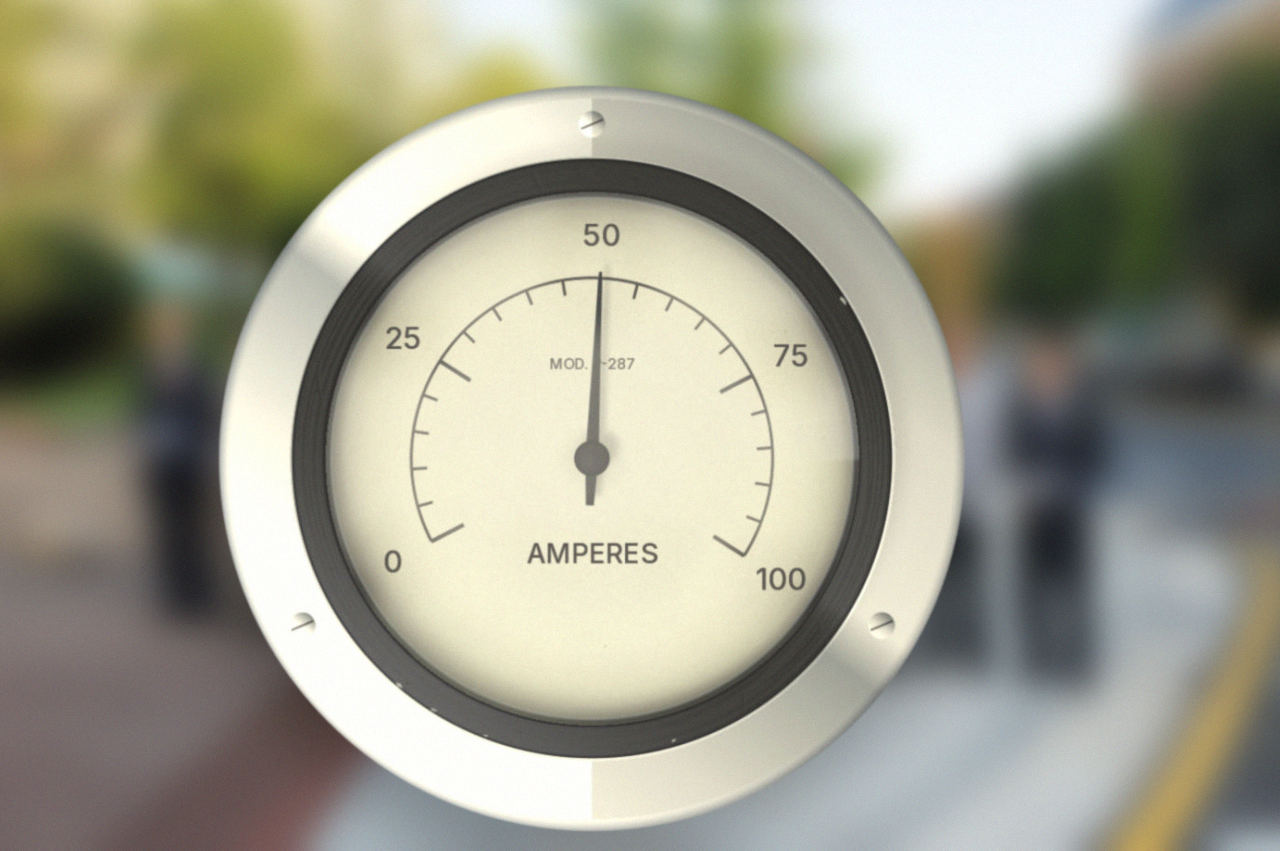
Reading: {"value": 50, "unit": "A"}
